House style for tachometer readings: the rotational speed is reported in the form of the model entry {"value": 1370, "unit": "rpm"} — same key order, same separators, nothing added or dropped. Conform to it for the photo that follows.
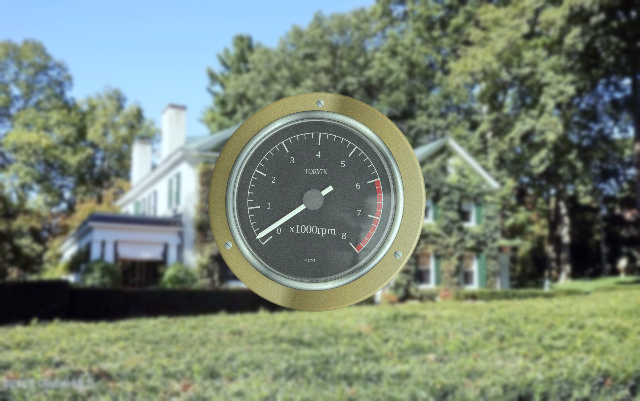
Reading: {"value": 200, "unit": "rpm"}
